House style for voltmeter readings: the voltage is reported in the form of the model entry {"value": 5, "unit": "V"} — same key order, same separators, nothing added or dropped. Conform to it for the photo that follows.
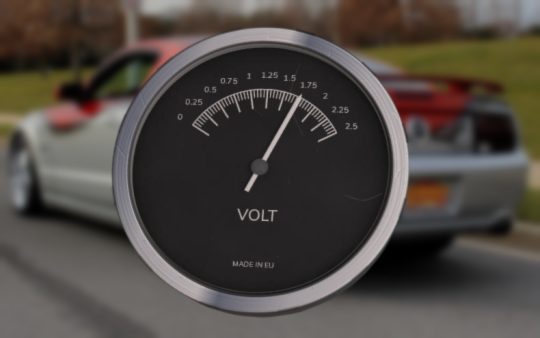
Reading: {"value": 1.75, "unit": "V"}
